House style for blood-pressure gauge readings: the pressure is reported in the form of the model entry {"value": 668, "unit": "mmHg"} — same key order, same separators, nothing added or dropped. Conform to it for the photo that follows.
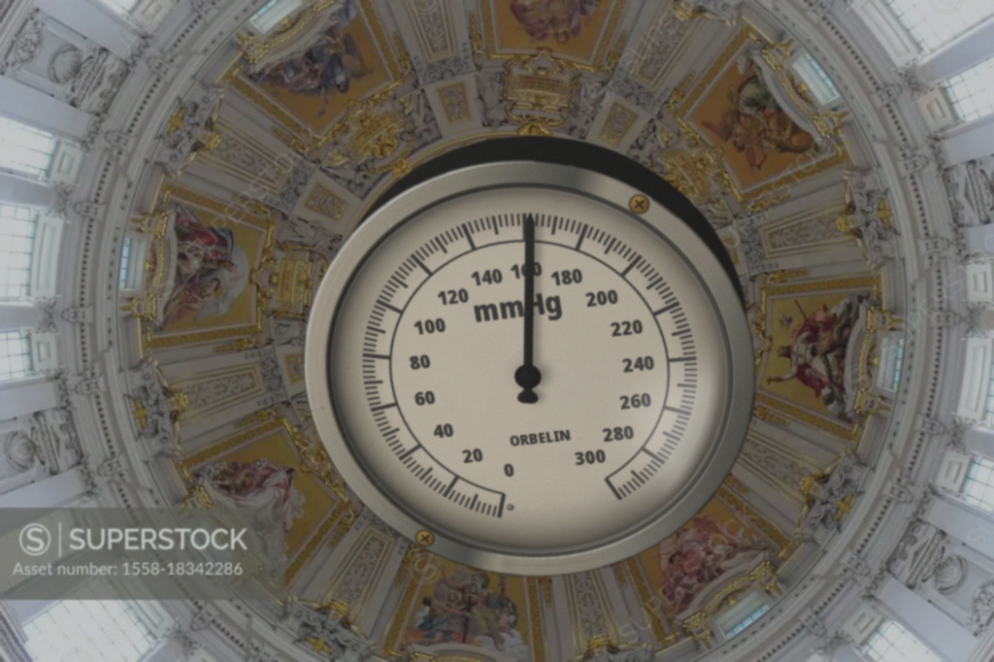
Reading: {"value": 162, "unit": "mmHg"}
